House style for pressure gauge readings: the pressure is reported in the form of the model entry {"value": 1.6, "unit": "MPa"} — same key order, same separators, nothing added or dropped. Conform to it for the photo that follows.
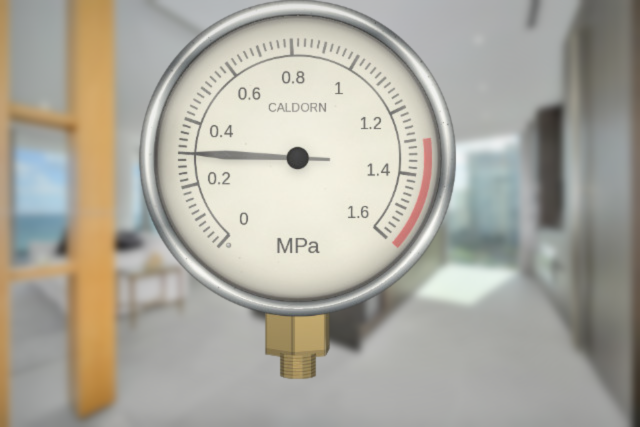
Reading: {"value": 0.3, "unit": "MPa"}
